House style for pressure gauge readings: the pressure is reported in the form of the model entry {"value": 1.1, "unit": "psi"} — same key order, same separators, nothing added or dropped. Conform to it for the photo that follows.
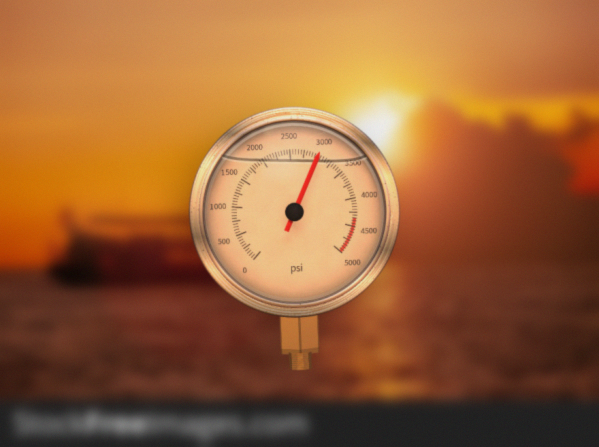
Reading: {"value": 3000, "unit": "psi"}
